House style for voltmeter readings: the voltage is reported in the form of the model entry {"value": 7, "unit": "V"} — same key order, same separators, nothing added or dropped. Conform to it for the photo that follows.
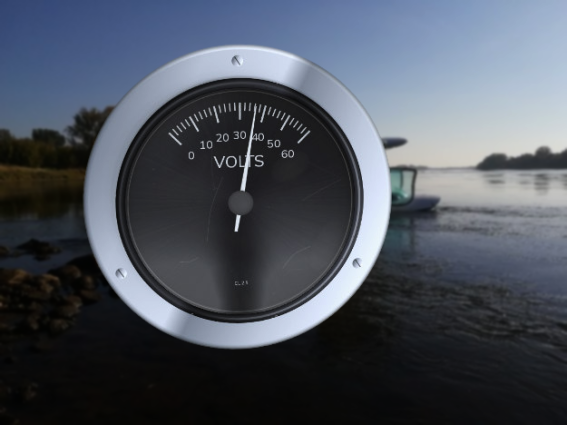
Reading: {"value": 36, "unit": "V"}
